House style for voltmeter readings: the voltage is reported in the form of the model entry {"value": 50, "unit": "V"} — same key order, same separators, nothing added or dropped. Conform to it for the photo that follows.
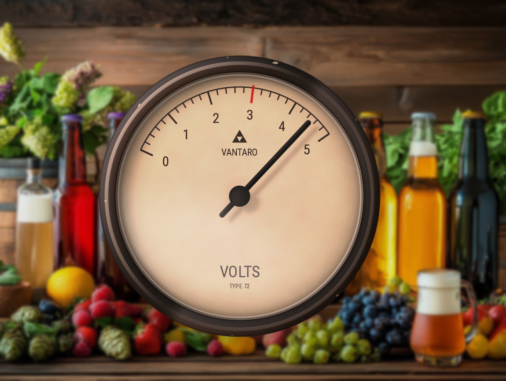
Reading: {"value": 4.5, "unit": "V"}
